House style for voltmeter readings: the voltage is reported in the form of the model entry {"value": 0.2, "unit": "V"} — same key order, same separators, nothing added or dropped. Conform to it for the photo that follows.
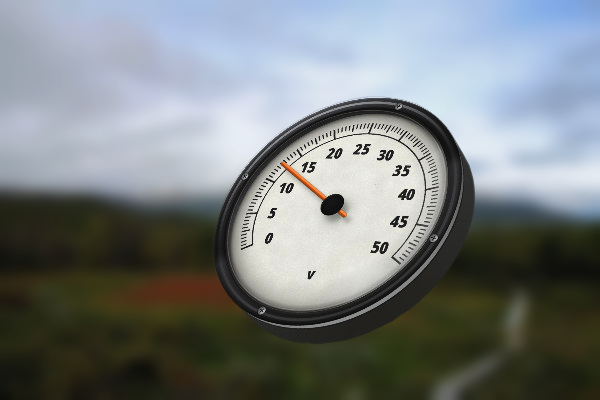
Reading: {"value": 12.5, "unit": "V"}
